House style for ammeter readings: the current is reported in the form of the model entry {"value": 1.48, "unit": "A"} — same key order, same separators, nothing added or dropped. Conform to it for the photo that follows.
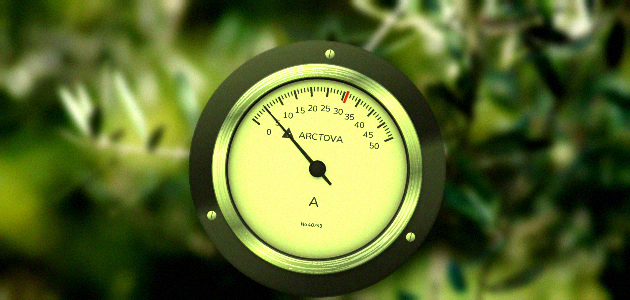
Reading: {"value": 5, "unit": "A"}
